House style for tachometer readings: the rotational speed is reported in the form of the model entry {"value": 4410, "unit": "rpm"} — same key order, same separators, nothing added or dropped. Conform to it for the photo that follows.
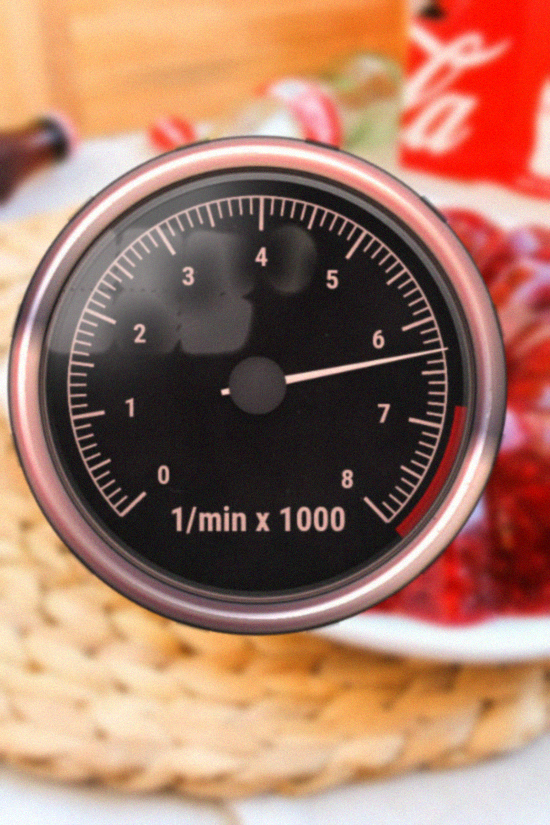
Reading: {"value": 6300, "unit": "rpm"}
